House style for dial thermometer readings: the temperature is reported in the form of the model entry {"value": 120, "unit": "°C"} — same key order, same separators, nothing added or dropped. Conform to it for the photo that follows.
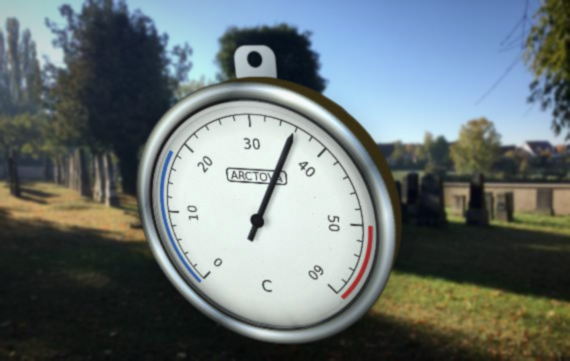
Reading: {"value": 36, "unit": "°C"}
